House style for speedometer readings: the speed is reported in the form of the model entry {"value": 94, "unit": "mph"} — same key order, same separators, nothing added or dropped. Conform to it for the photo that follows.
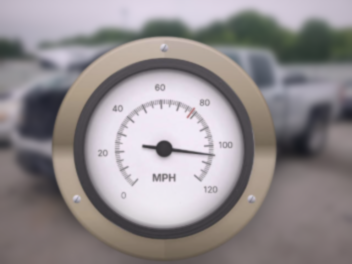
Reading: {"value": 105, "unit": "mph"}
